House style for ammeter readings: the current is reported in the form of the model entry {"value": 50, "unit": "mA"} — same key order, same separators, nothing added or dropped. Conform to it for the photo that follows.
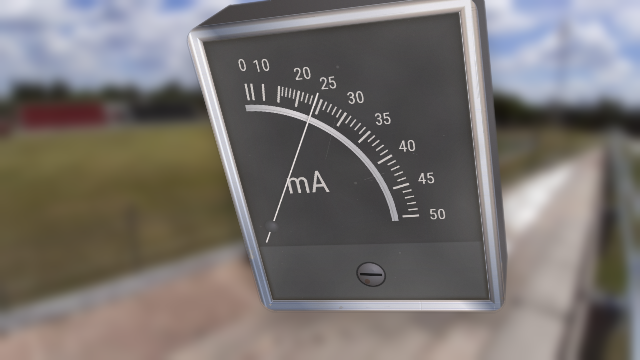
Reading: {"value": 24, "unit": "mA"}
